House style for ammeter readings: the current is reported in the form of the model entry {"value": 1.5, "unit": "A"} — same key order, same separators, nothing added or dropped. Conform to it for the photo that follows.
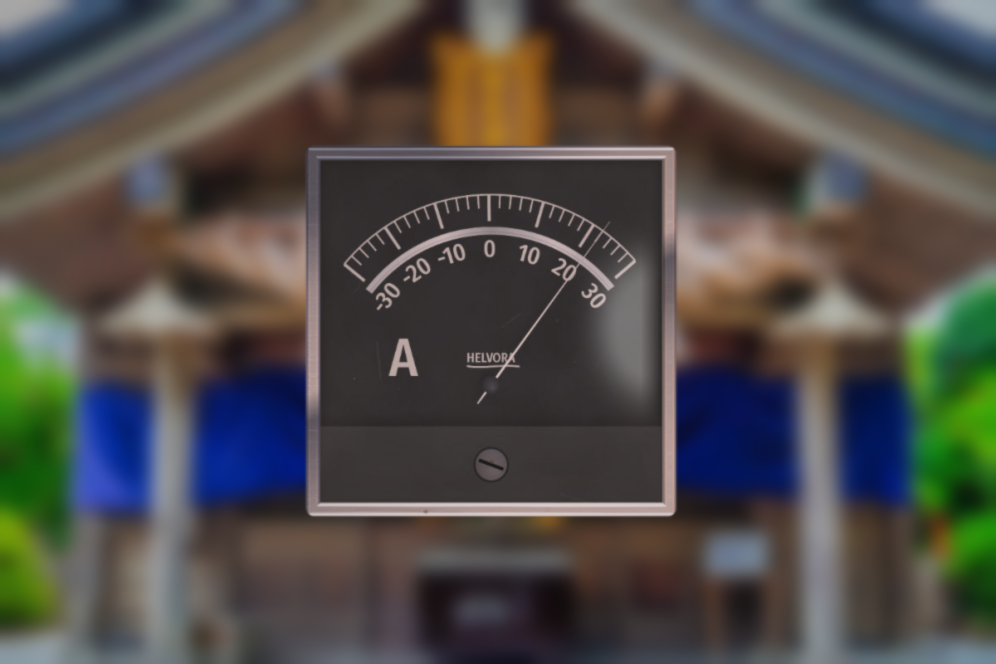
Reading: {"value": 22, "unit": "A"}
